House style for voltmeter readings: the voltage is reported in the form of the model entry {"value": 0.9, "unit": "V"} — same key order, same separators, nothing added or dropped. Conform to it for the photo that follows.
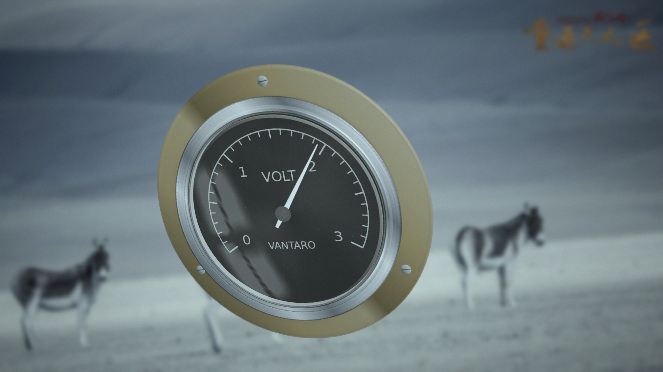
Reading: {"value": 1.95, "unit": "V"}
